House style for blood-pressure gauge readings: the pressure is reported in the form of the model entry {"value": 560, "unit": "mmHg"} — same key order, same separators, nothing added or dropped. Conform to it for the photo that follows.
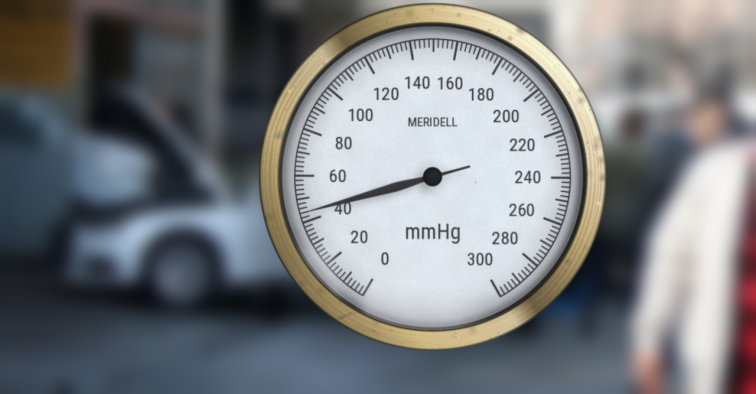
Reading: {"value": 44, "unit": "mmHg"}
